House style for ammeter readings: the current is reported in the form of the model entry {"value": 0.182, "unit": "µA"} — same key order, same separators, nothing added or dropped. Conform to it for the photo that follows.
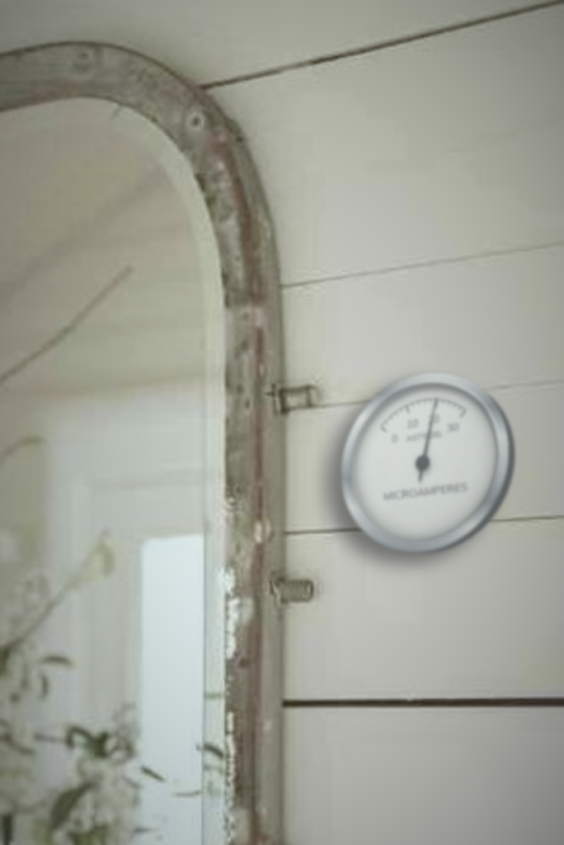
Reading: {"value": 20, "unit": "µA"}
